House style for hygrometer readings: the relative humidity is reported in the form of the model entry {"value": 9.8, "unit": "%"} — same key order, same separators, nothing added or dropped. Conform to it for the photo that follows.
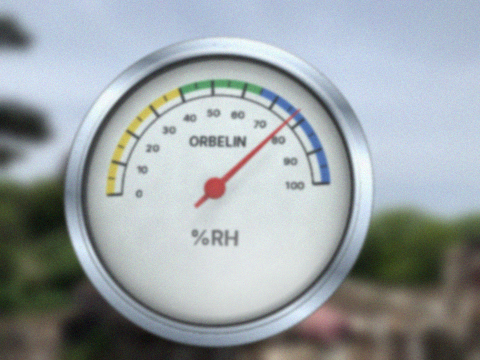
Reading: {"value": 77.5, "unit": "%"}
